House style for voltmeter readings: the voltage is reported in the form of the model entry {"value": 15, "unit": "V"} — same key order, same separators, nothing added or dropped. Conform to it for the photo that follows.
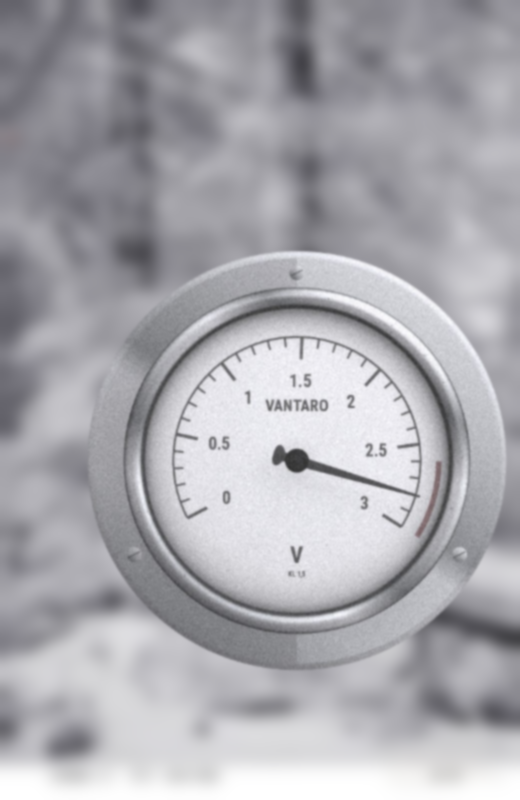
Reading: {"value": 2.8, "unit": "V"}
